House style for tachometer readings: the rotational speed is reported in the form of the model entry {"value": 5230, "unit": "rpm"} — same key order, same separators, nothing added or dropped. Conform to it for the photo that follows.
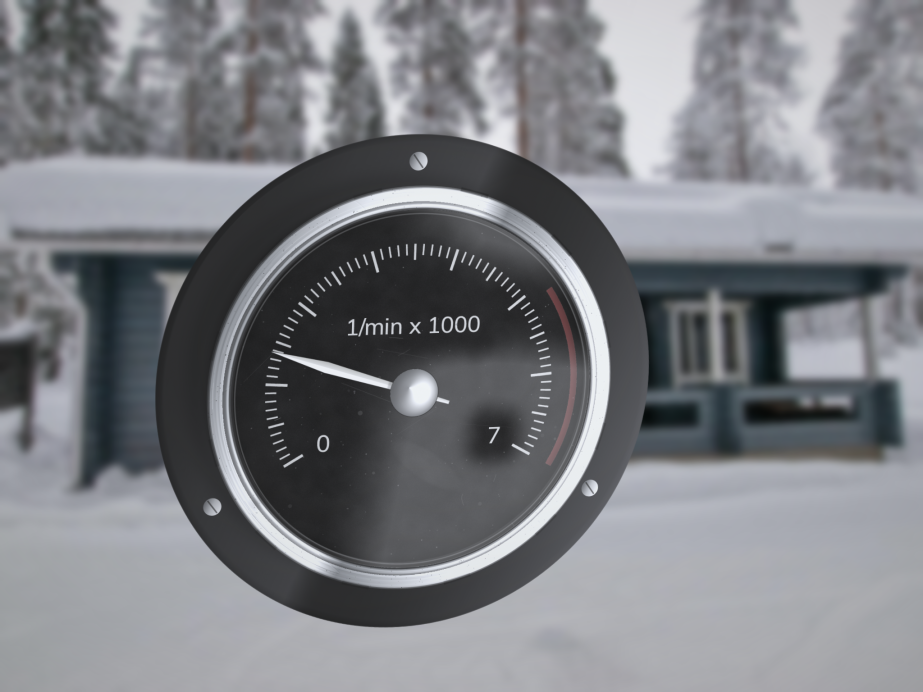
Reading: {"value": 1400, "unit": "rpm"}
